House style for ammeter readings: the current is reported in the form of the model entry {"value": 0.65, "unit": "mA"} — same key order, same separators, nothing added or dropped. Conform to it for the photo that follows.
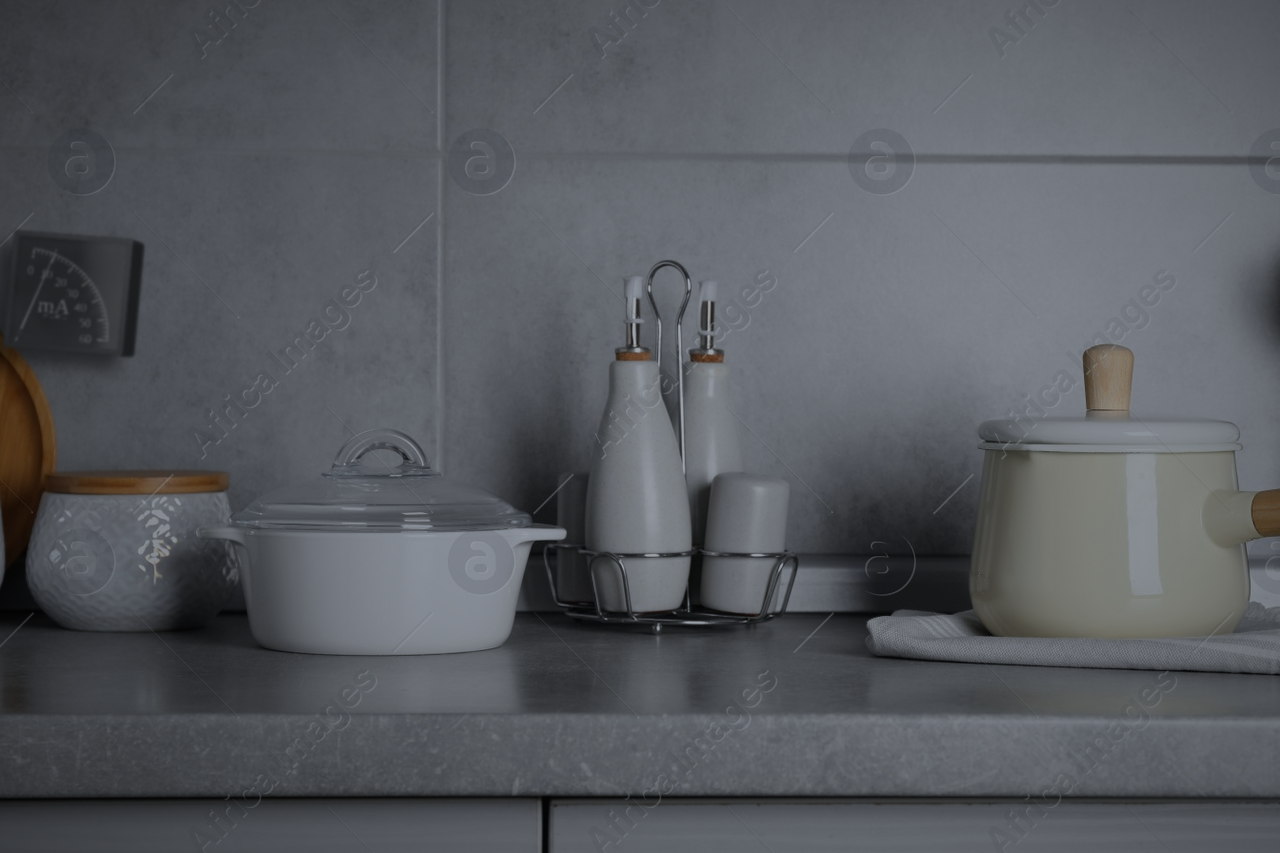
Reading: {"value": 10, "unit": "mA"}
